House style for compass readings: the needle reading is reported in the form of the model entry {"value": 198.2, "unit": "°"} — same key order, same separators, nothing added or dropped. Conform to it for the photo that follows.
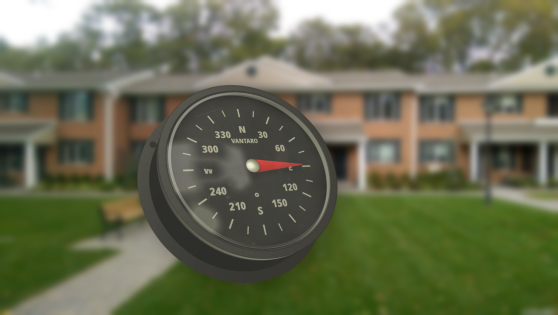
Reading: {"value": 90, "unit": "°"}
